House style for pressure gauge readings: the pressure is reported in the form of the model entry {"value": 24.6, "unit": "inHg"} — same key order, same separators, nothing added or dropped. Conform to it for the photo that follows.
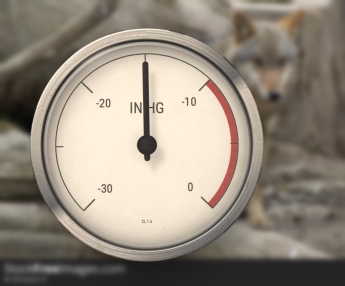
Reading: {"value": -15, "unit": "inHg"}
